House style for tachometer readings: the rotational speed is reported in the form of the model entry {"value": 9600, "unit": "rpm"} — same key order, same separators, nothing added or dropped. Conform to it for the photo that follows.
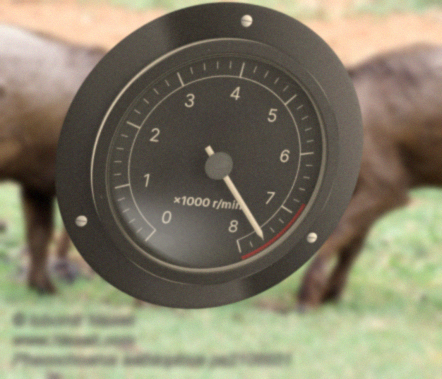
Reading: {"value": 7600, "unit": "rpm"}
